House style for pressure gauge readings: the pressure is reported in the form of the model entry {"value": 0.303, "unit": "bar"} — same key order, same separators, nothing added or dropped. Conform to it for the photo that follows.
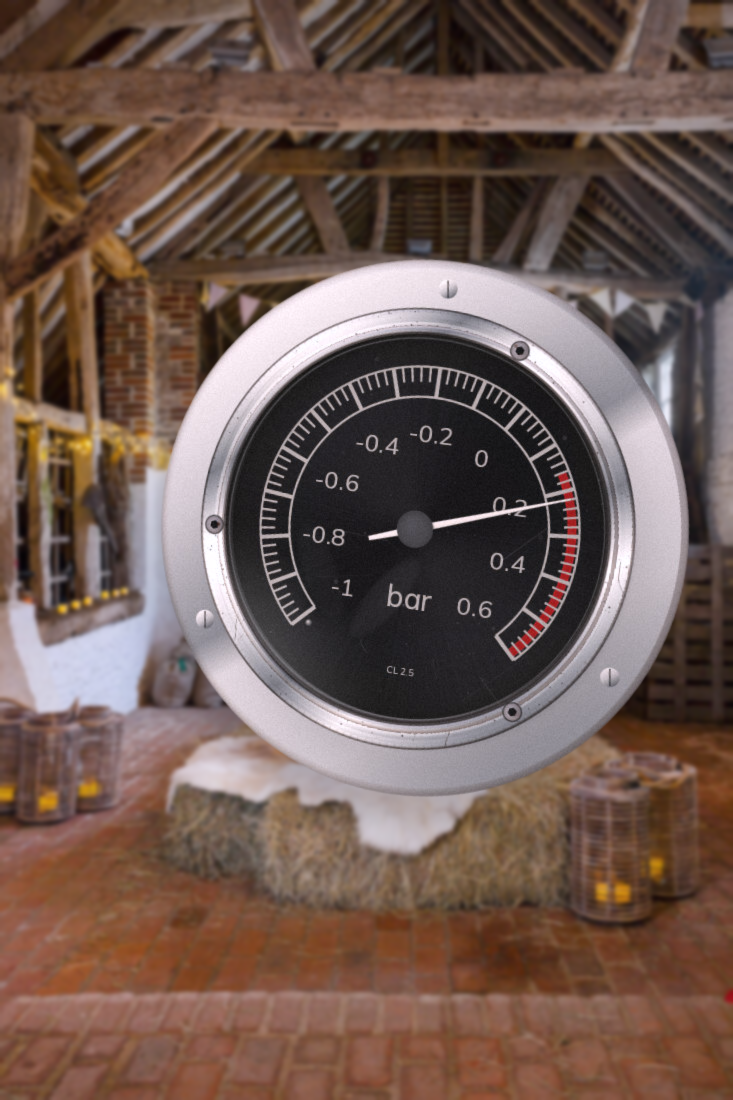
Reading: {"value": 0.22, "unit": "bar"}
